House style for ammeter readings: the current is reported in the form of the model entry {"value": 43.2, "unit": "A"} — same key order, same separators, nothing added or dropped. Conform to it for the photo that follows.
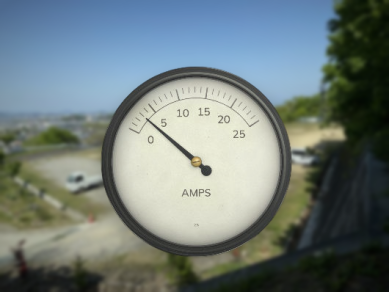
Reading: {"value": 3, "unit": "A"}
